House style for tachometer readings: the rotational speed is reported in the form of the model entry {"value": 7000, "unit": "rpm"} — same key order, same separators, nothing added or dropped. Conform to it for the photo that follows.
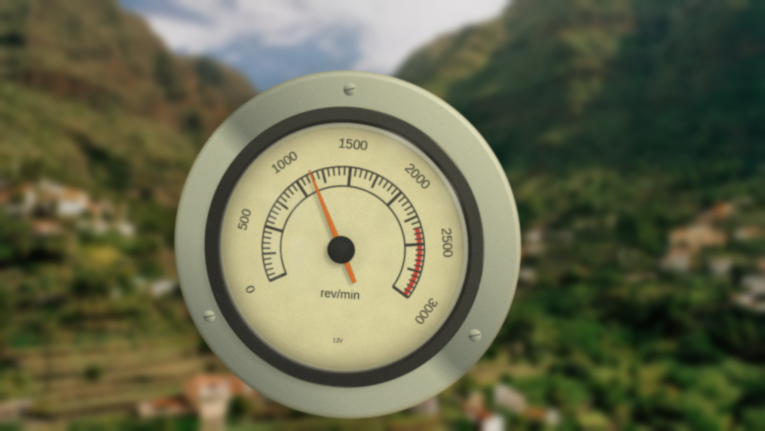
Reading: {"value": 1150, "unit": "rpm"}
